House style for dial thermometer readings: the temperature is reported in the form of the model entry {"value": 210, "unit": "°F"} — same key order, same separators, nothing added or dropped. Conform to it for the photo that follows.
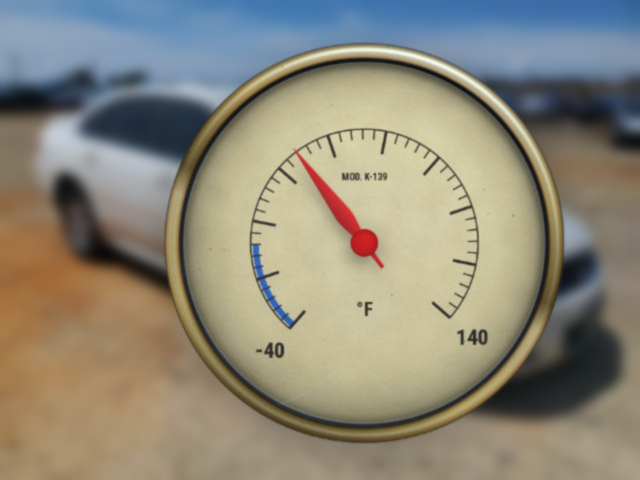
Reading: {"value": 28, "unit": "°F"}
